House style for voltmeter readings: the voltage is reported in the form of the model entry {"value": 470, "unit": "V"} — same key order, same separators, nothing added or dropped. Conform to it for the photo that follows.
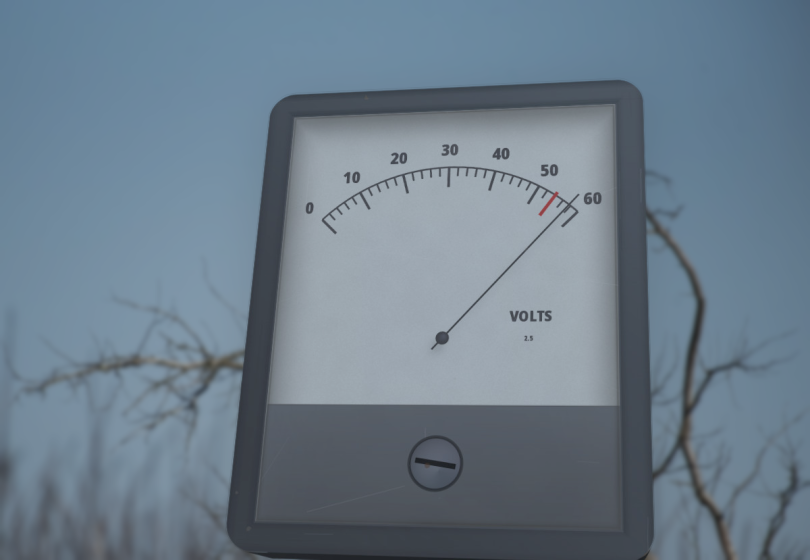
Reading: {"value": 58, "unit": "V"}
